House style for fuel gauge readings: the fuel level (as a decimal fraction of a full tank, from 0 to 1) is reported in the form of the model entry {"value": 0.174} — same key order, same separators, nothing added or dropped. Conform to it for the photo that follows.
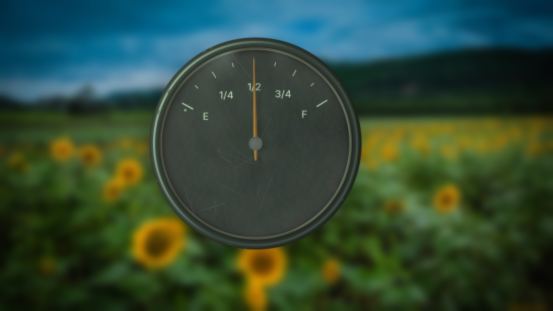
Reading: {"value": 0.5}
